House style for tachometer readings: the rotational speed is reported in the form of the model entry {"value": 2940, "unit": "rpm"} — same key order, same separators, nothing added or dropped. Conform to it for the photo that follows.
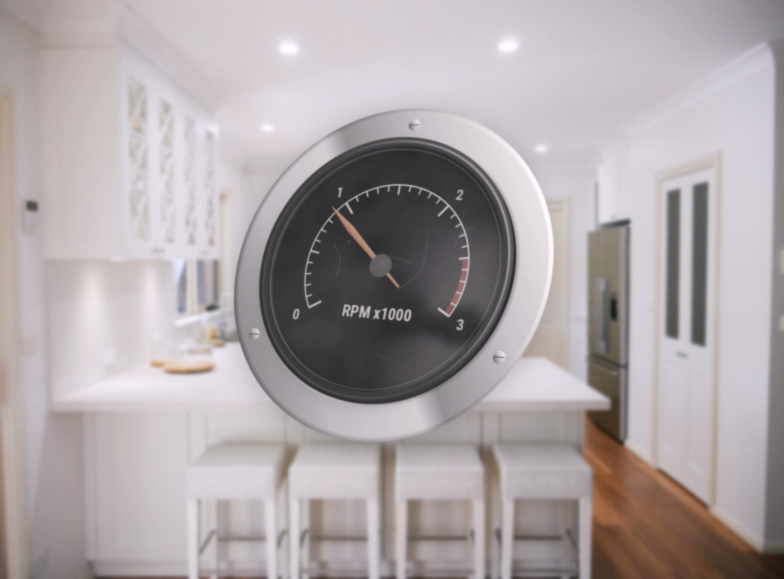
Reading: {"value": 900, "unit": "rpm"}
